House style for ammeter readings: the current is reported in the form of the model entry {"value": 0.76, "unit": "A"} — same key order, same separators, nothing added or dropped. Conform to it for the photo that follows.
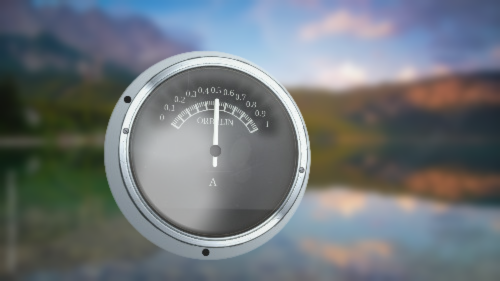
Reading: {"value": 0.5, "unit": "A"}
